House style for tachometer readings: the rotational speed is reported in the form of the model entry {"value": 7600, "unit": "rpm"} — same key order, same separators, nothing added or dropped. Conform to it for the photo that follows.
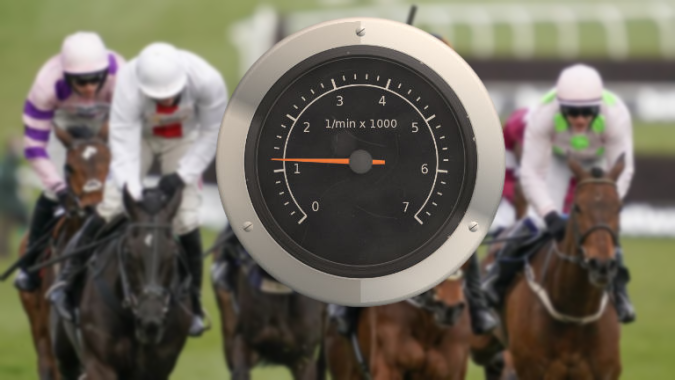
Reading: {"value": 1200, "unit": "rpm"}
